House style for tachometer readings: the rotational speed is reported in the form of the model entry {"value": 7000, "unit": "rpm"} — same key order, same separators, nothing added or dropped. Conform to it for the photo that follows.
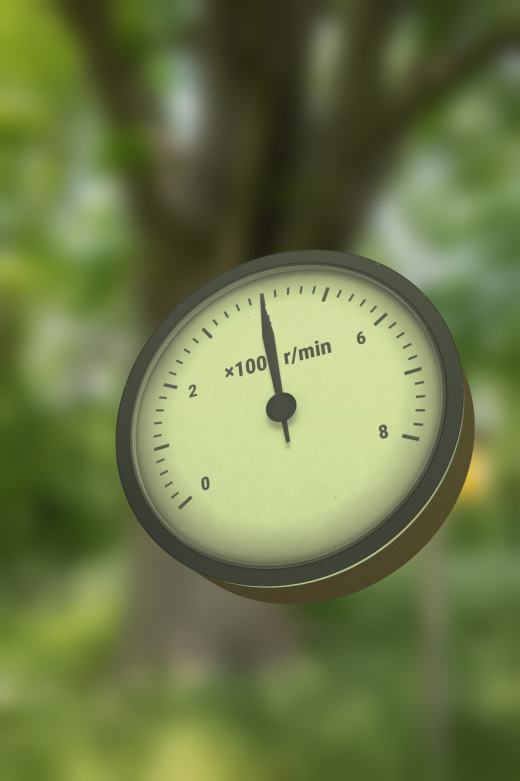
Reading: {"value": 4000, "unit": "rpm"}
